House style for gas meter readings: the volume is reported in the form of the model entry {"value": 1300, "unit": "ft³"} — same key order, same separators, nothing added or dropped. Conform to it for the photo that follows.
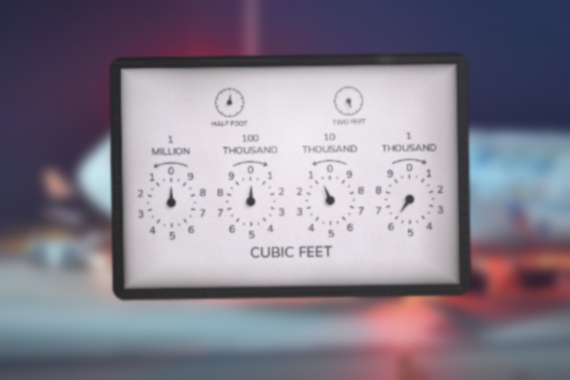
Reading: {"value": 600, "unit": "ft³"}
